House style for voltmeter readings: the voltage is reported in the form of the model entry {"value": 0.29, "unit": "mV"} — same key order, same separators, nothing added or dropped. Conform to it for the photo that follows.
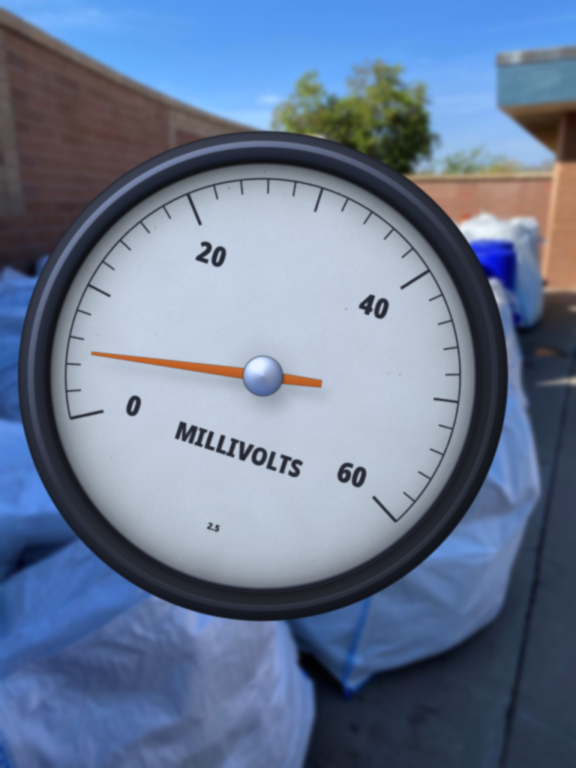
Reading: {"value": 5, "unit": "mV"}
